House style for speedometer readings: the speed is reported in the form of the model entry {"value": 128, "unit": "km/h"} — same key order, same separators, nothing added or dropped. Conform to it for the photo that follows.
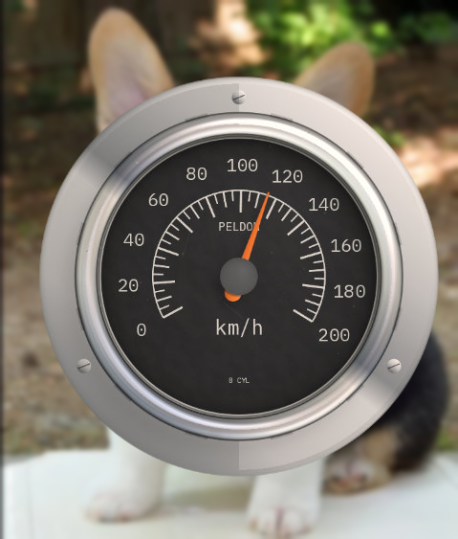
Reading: {"value": 115, "unit": "km/h"}
